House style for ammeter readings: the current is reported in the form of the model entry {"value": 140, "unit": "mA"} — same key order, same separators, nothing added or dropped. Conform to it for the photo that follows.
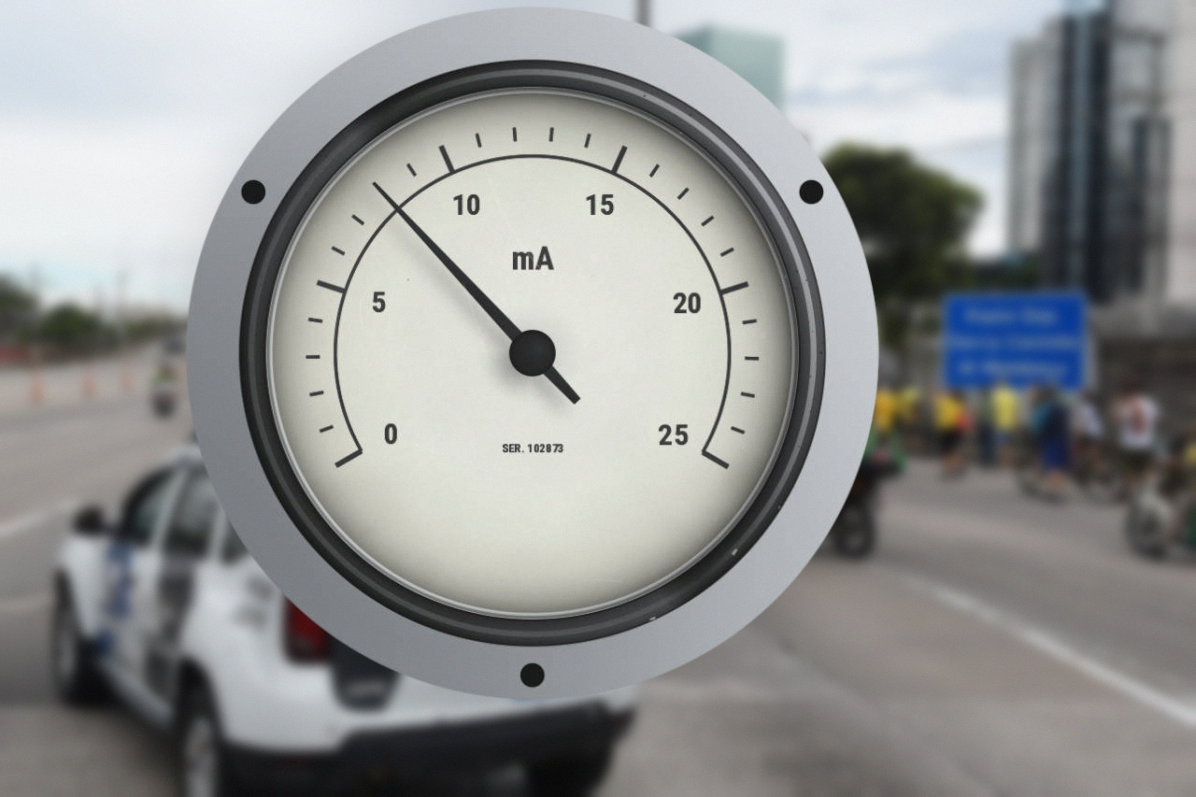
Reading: {"value": 8, "unit": "mA"}
